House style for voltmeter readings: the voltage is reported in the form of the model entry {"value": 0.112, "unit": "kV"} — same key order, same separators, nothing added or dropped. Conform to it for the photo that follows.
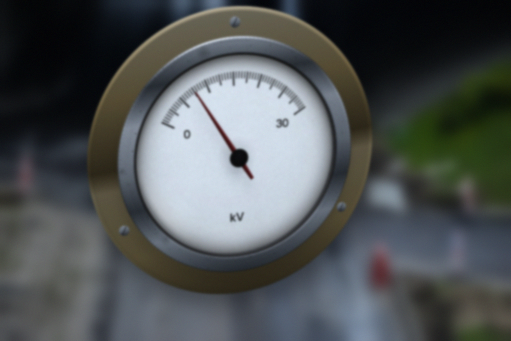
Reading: {"value": 7.5, "unit": "kV"}
